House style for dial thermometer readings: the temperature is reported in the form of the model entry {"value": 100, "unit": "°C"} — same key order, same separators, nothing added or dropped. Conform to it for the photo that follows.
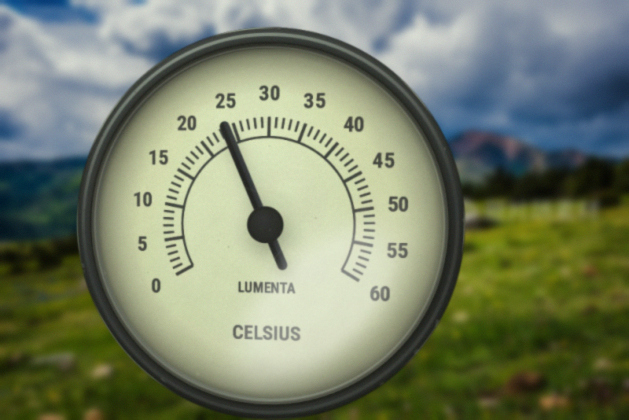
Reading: {"value": 24, "unit": "°C"}
